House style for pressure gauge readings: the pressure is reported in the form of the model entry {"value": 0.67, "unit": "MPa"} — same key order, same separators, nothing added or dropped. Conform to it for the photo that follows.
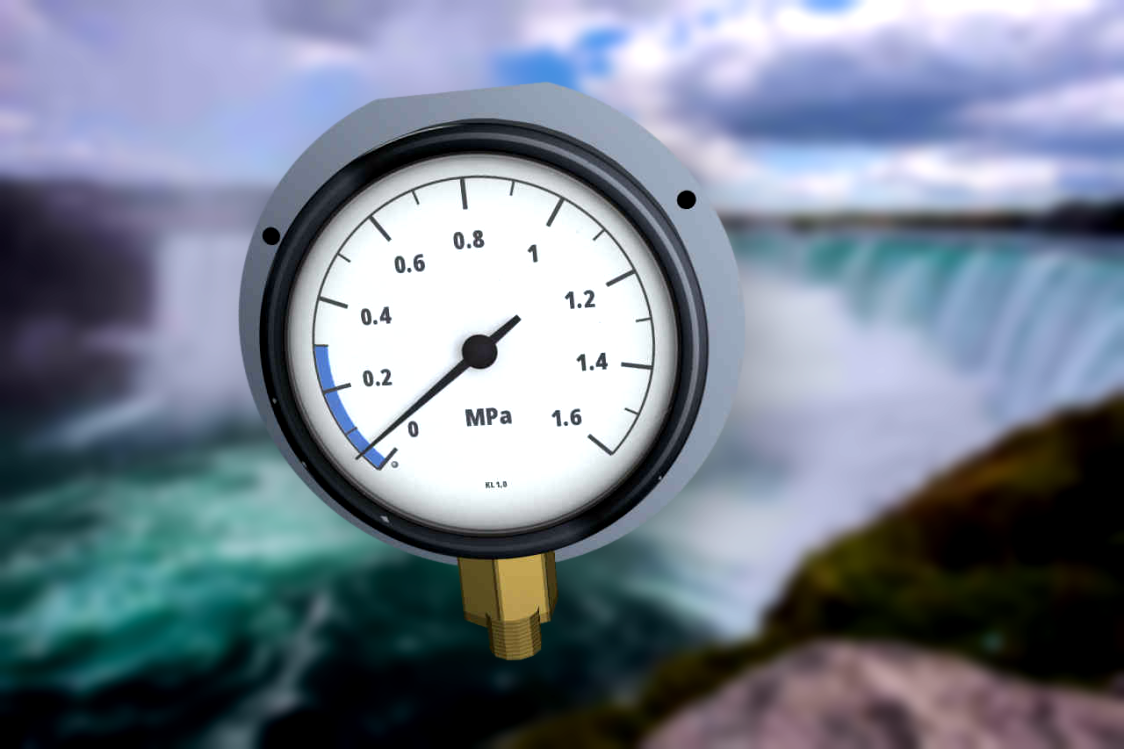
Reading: {"value": 0.05, "unit": "MPa"}
